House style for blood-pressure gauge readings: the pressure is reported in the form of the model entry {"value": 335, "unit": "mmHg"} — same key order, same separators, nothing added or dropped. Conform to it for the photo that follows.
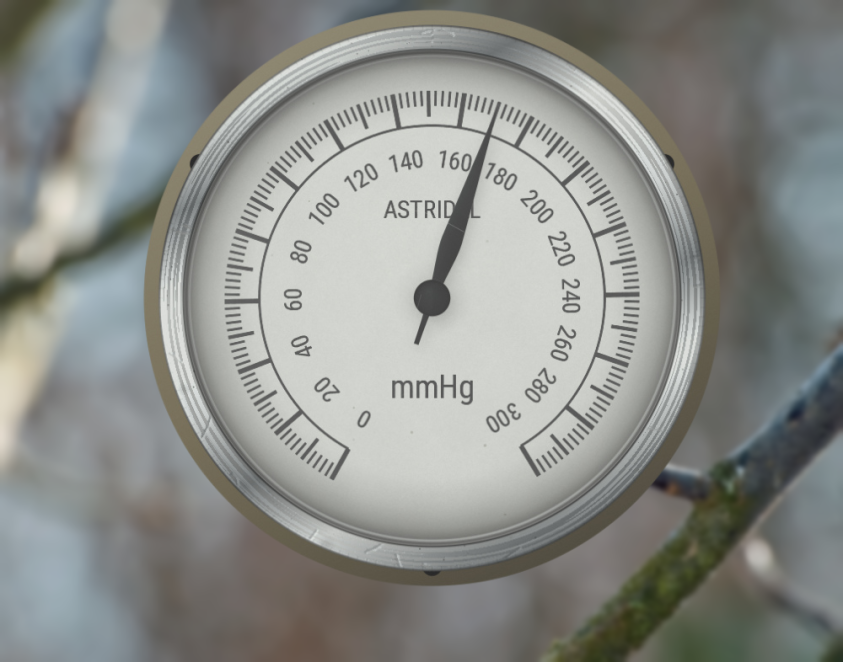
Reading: {"value": 170, "unit": "mmHg"}
